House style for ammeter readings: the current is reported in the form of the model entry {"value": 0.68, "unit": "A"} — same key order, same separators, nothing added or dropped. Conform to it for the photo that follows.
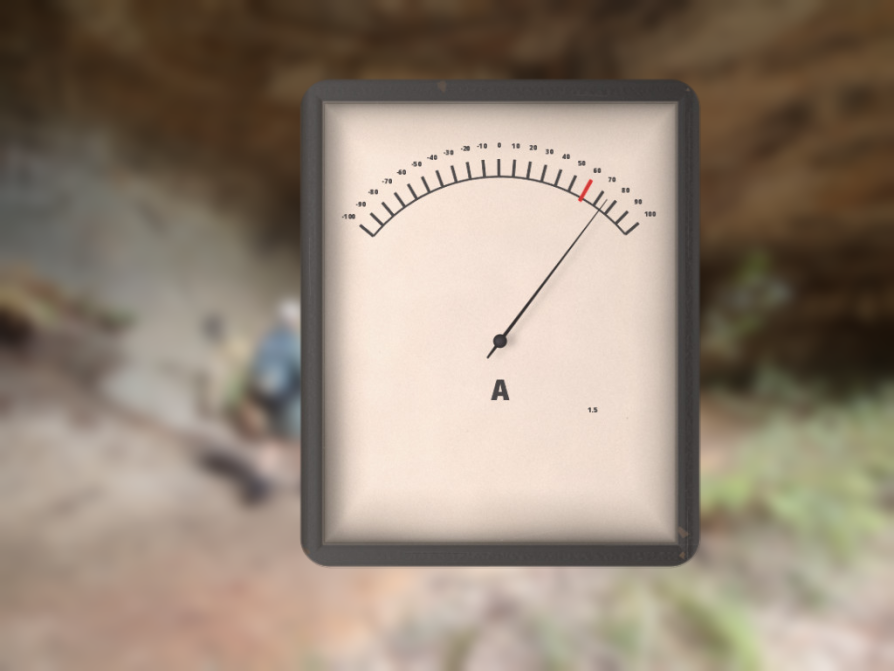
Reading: {"value": 75, "unit": "A"}
